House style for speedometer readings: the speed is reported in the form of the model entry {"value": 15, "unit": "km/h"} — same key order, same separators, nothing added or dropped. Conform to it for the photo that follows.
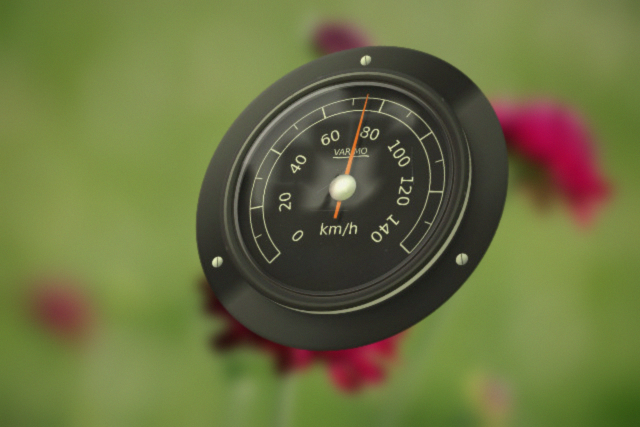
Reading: {"value": 75, "unit": "km/h"}
